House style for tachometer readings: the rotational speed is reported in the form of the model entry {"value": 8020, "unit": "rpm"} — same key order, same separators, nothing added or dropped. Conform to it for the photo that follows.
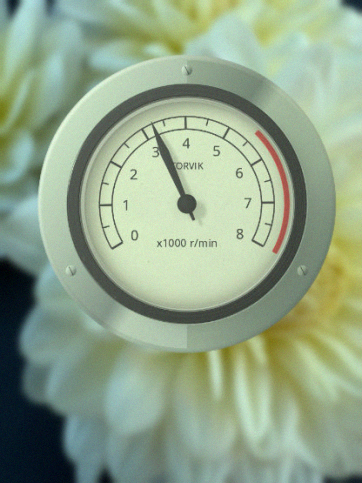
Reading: {"value": 3250, "unit": "rpm"}
